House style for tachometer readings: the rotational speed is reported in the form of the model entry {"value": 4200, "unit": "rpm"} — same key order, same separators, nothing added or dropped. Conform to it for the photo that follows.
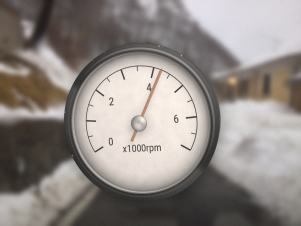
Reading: {"value": 4250, "unit": "rpm"}
